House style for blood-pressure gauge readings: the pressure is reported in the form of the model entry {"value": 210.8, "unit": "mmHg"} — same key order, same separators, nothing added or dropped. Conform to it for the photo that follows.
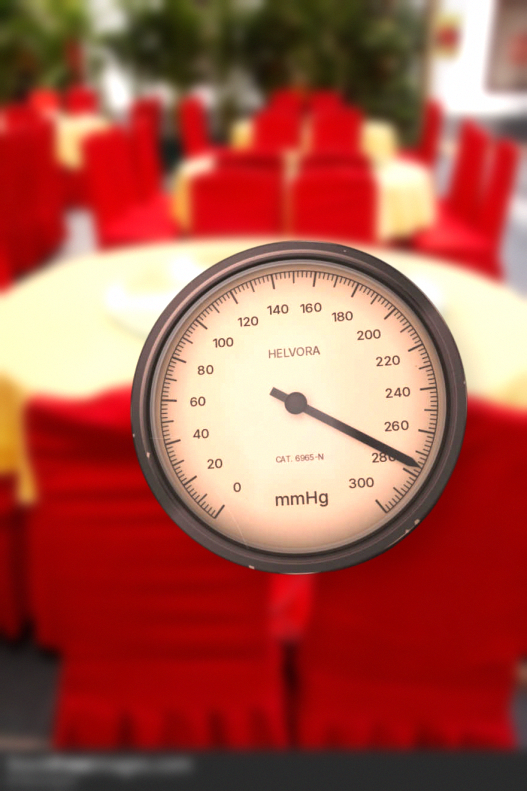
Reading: {"value": 276, "unit": "mmHg"}
